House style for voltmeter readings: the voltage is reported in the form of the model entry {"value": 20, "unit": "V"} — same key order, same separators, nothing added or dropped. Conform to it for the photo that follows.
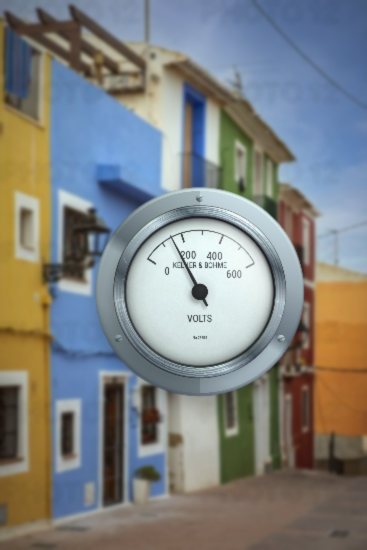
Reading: {"value": 150, "unit": "V"}
